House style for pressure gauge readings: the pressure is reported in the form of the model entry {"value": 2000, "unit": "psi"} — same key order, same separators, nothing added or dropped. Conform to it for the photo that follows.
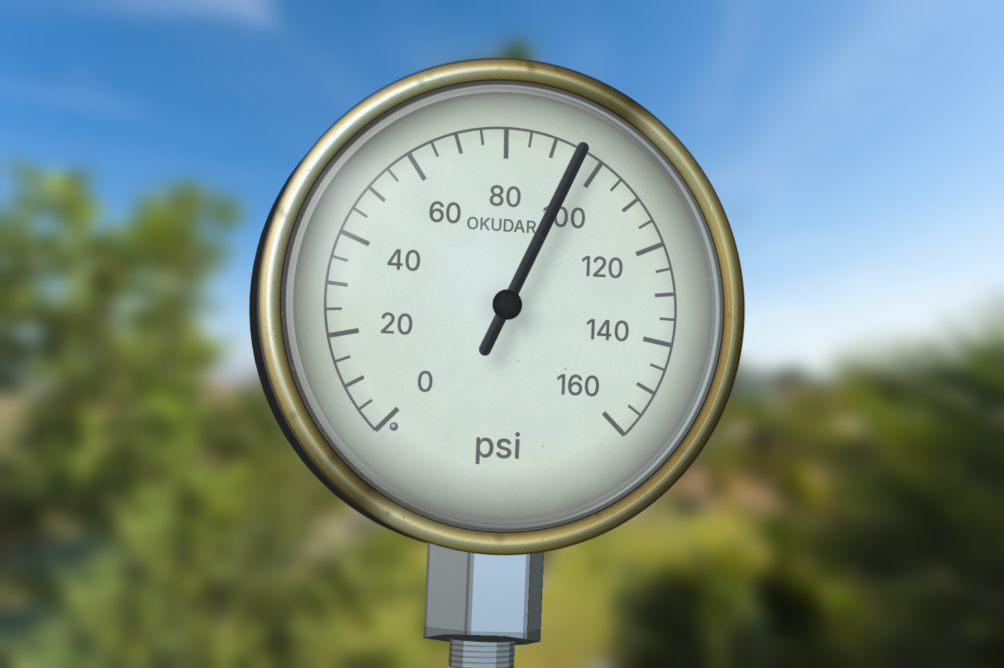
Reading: {"value": 95, "unit": "psi"}
